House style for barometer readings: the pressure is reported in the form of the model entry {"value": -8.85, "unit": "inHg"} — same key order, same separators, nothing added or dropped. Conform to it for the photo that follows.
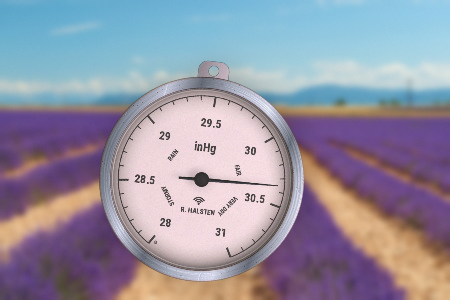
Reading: {"value": 30.35, "unit": "inHg"}
